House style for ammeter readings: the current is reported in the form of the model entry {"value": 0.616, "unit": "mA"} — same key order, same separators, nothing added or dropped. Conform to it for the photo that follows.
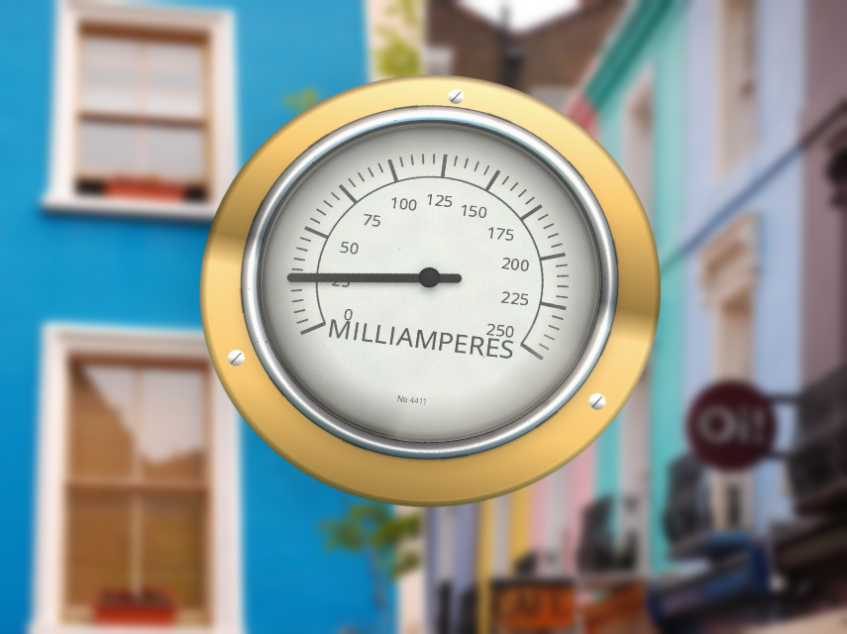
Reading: {"value": 25, "unit": "mA"}
